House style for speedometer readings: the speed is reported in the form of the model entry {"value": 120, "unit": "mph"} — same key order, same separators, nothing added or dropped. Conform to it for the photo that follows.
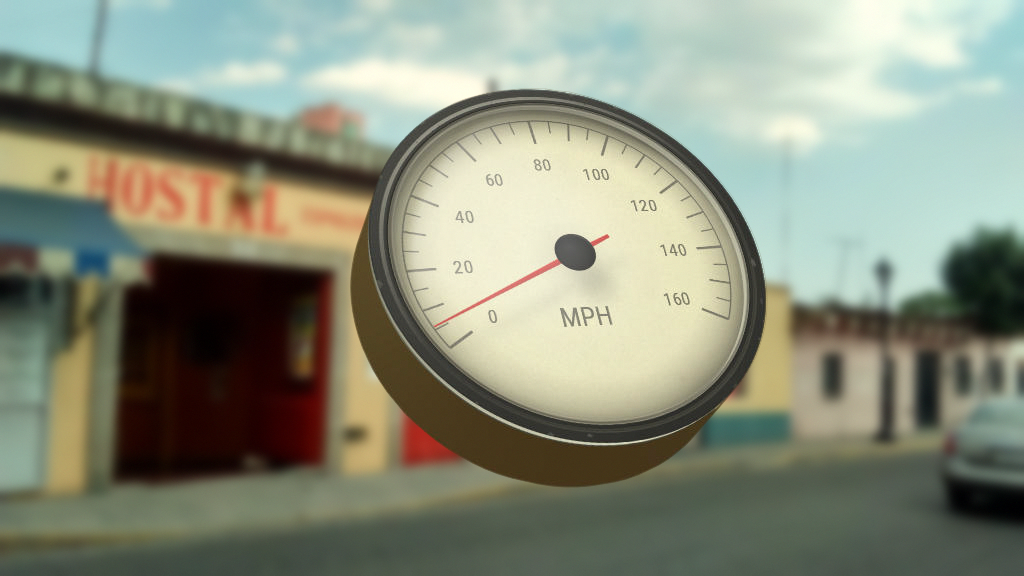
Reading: {"value": 5, "unit": "mph"}
